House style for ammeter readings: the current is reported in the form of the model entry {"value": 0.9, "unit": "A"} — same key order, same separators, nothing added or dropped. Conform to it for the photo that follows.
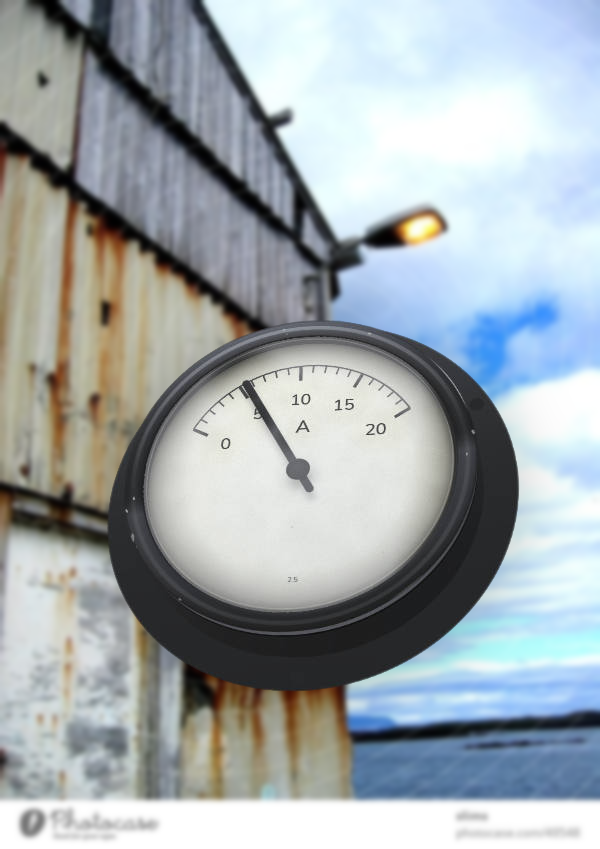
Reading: {"value": 5.5, "unit": "A"}
